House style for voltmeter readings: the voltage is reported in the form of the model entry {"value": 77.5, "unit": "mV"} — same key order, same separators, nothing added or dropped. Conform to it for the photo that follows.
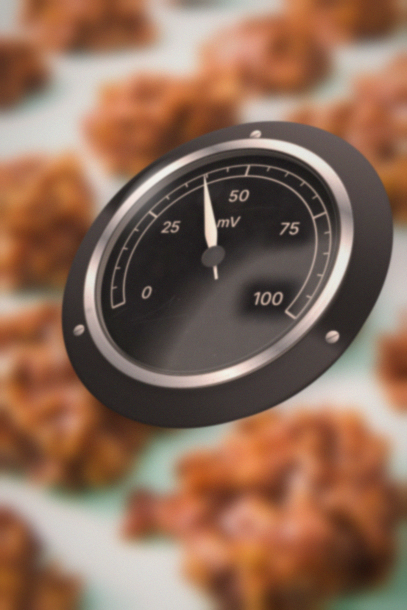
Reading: {"value": 40, "unit": "mV"}
